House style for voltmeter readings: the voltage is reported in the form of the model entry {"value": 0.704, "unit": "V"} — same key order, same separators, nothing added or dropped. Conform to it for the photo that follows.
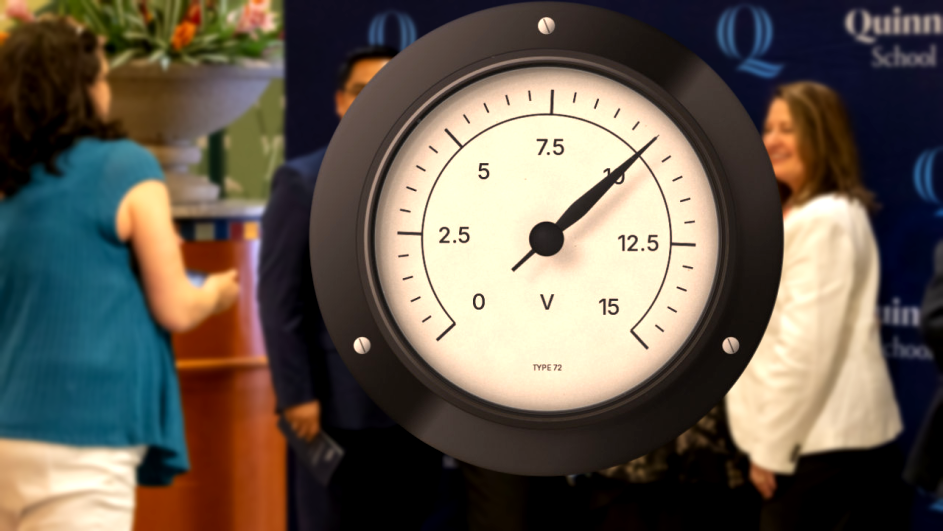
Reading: {"value": 10, "unit": "V"}
